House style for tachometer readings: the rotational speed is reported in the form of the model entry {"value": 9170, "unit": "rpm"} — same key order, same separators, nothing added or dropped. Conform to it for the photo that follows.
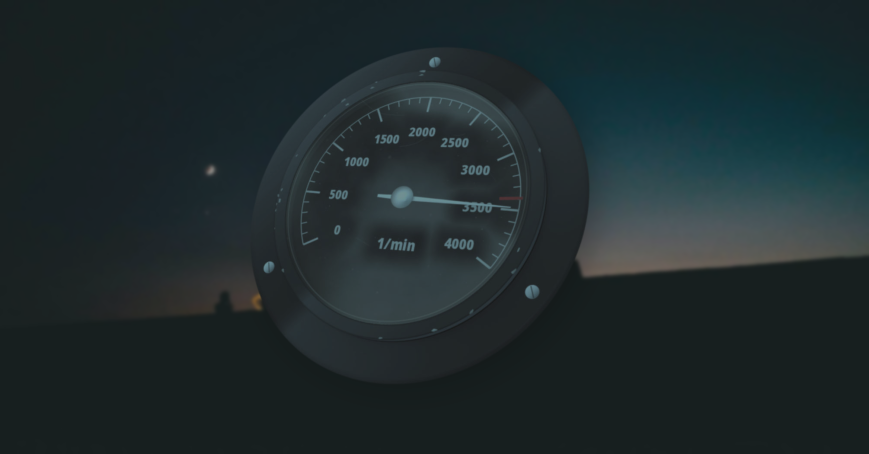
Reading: {"value": 3500, "unit": "rpm"}
